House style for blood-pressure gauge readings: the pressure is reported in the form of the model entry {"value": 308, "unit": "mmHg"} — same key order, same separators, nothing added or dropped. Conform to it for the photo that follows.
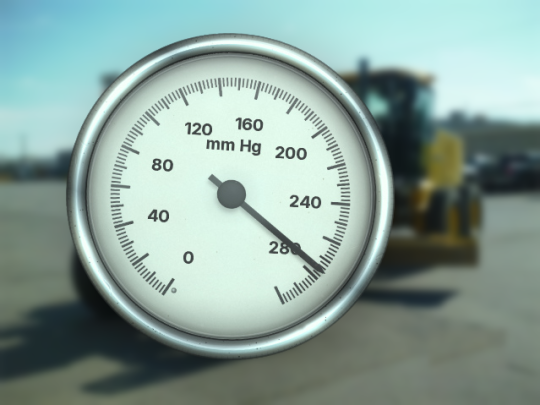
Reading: {"value": 276, "unit": "mmHg"}
